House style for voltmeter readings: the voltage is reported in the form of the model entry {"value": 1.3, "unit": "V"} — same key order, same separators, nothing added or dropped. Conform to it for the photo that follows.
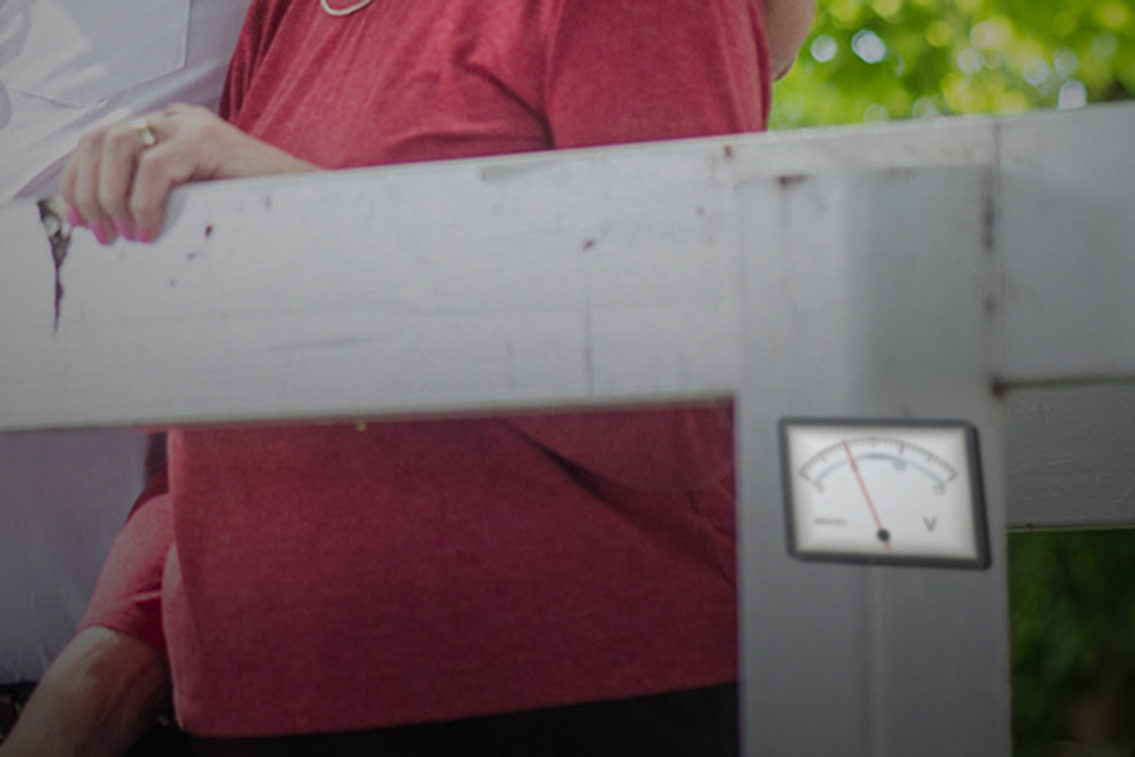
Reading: {"value": 5, "unit": "V"}
